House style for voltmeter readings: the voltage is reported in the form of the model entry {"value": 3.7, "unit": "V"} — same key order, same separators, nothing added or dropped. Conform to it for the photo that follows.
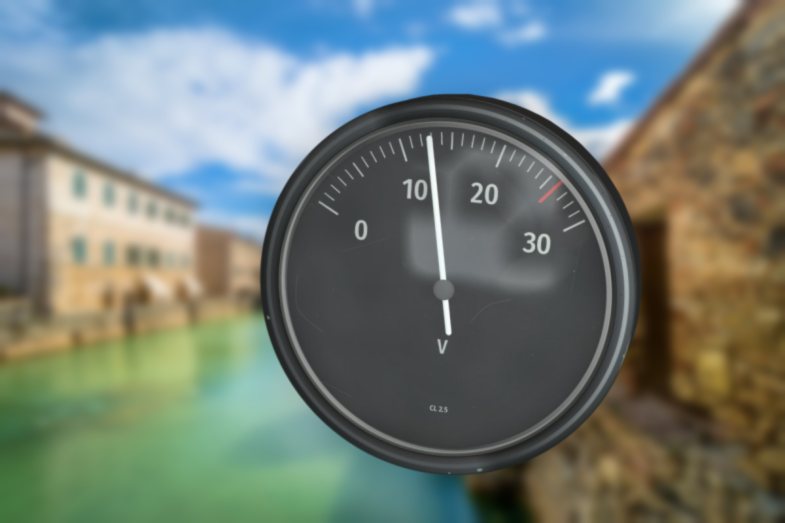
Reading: {"value": 13, "unit": "V"}
